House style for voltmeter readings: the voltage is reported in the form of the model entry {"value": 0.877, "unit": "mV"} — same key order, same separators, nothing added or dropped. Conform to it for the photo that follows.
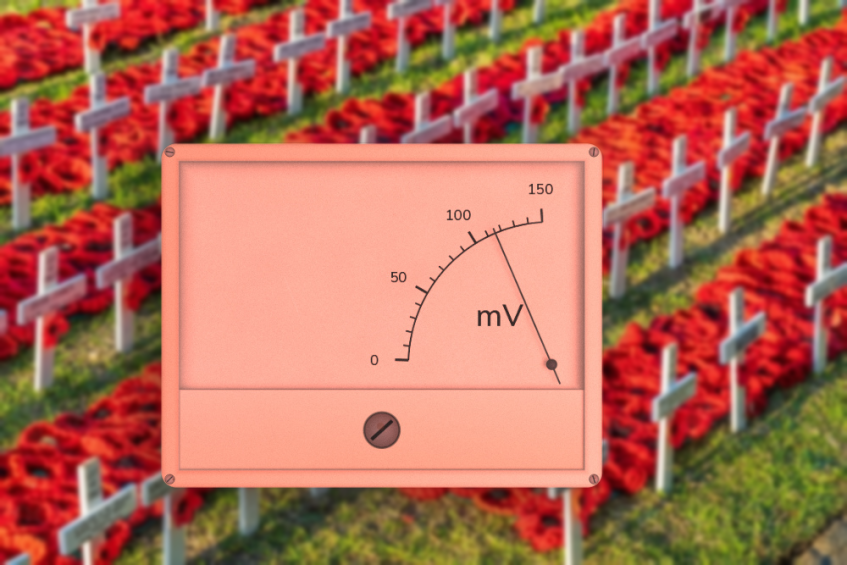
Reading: {"value": 115, "unit": "mV"}
